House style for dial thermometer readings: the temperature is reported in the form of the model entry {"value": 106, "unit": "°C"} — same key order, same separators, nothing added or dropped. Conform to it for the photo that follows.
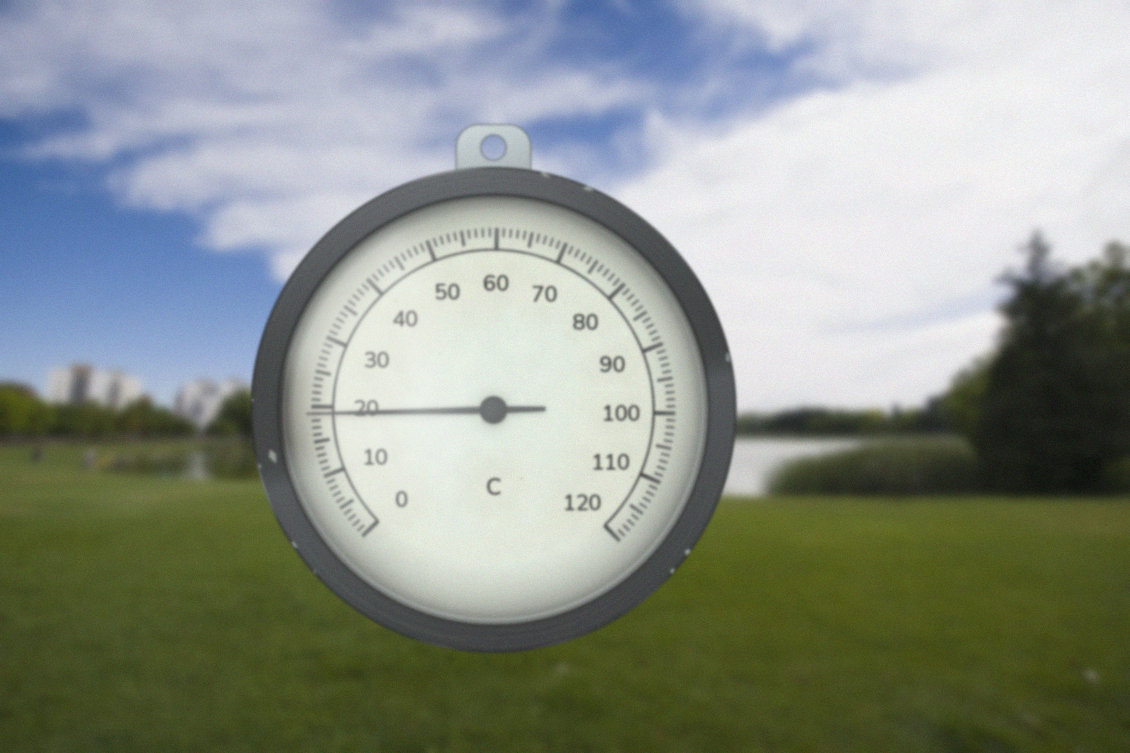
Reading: {"value": 19, "unit": "°C"}
